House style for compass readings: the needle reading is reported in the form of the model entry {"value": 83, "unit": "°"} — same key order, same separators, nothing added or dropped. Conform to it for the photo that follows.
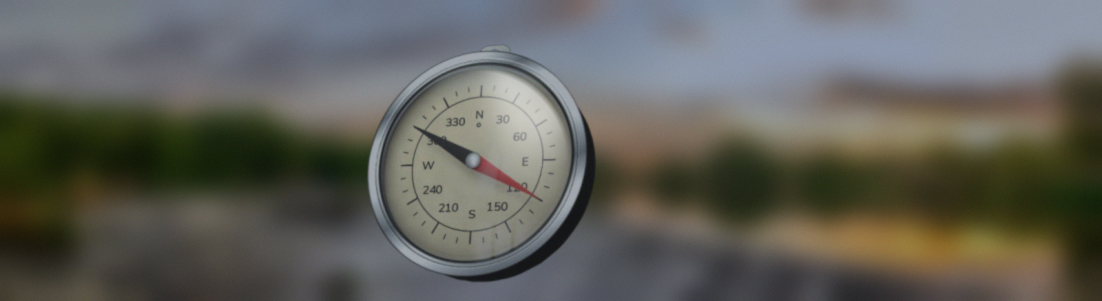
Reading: {"value": 120, "unit": "°"}
